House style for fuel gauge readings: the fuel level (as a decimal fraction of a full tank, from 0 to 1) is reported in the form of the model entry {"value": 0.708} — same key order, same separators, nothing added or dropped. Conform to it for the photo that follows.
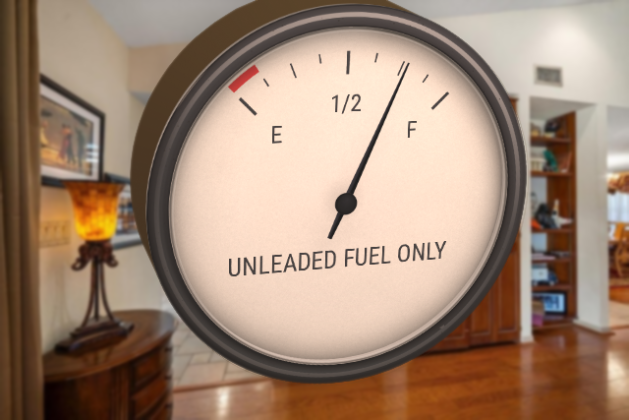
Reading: {"value": 0.75}
